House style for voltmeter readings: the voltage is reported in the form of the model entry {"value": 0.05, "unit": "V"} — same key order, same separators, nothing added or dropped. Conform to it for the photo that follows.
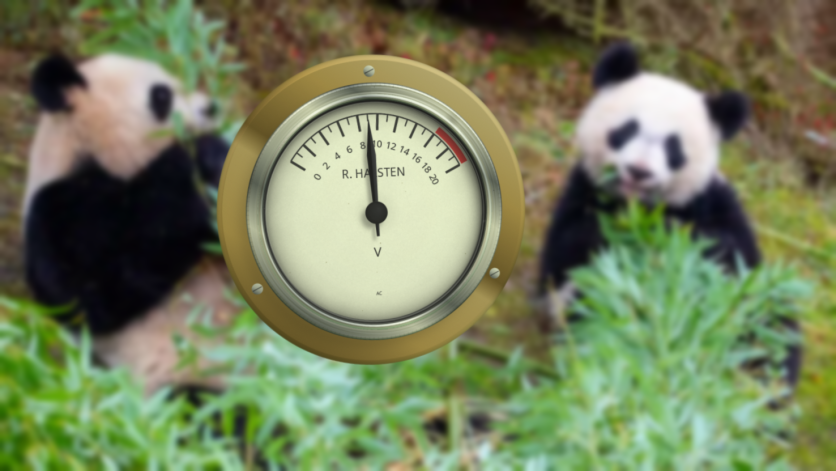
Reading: {"value": 9, "unit": "V"}
